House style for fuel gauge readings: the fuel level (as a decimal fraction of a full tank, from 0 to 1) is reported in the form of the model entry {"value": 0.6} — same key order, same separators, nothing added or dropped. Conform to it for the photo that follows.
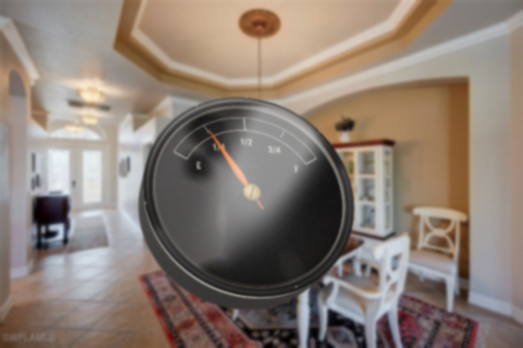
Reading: {"value": 0.25}
